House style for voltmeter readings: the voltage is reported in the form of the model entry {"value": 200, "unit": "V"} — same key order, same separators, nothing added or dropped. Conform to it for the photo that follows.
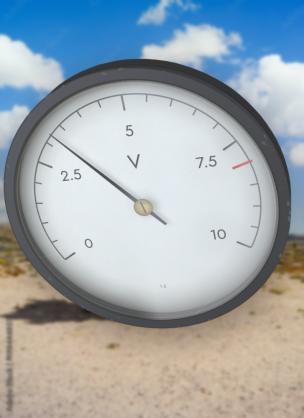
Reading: {"value": 3.25, "unit": "V"}
